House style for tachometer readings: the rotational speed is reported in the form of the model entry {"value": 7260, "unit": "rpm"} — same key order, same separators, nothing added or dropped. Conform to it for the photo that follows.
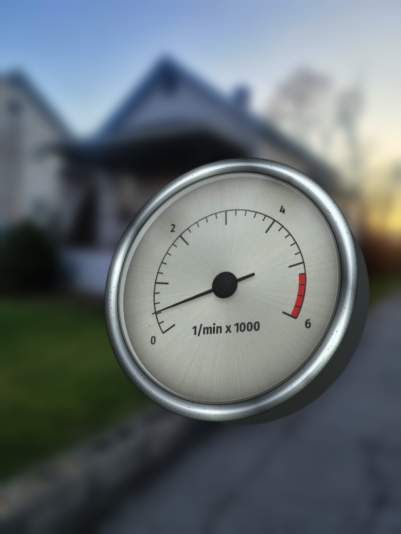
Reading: {"value": 400, "unit": "rpm"}
